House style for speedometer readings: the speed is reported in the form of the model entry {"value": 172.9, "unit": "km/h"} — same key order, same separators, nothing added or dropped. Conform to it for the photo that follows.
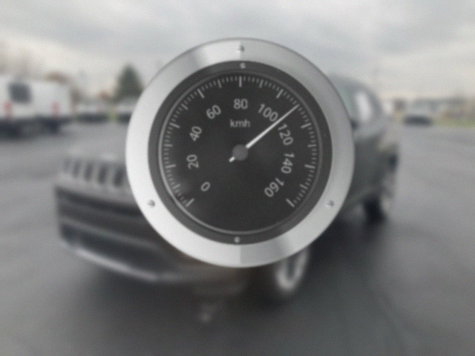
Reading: {"value": 110, "unit": "km/h"}
